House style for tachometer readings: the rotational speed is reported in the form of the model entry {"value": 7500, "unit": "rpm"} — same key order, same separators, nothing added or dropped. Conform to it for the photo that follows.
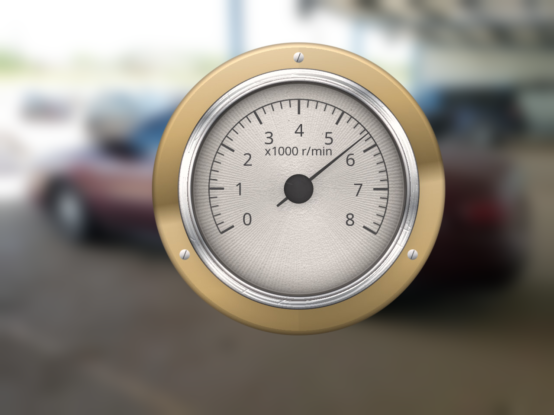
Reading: {"value": 5700, "unit": "rpm"}
